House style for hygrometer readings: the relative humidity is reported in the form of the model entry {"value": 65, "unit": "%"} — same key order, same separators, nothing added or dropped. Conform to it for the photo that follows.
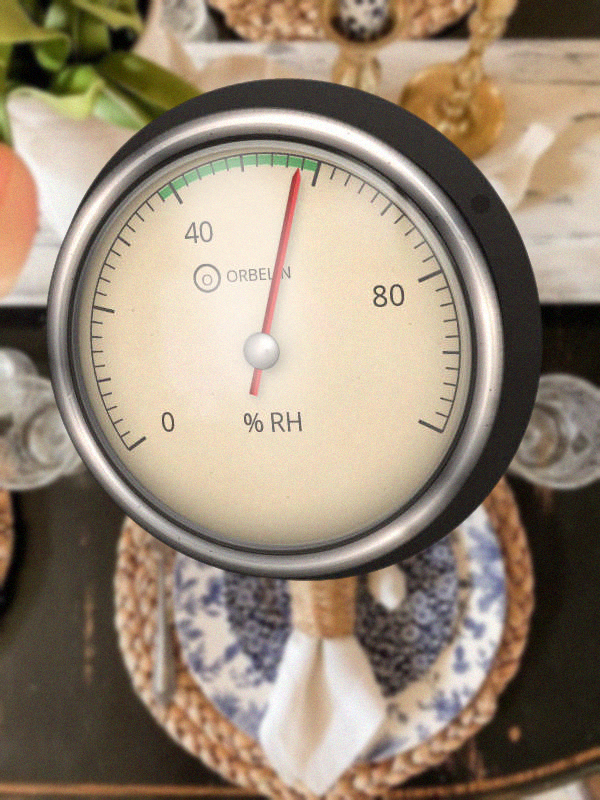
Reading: {"value": 58, "unit": "%"}
